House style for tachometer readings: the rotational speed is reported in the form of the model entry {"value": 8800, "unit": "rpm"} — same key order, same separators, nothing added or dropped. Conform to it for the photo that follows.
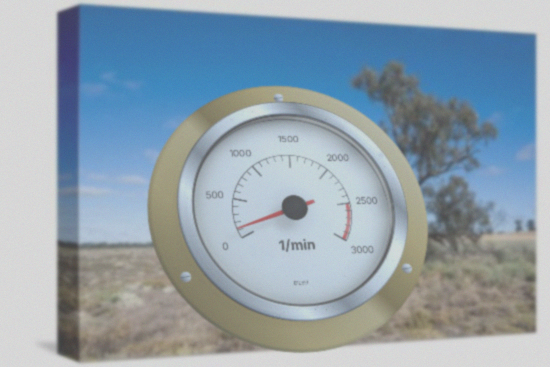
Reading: {"value": 100, "unit": "rpm"}
